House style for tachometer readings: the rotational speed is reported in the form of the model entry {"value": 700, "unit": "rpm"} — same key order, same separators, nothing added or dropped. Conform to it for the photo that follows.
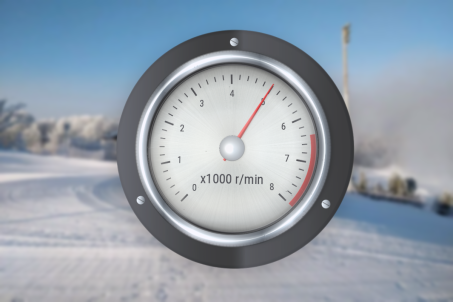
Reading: {"value": 5000, "unit": "rpm"}
